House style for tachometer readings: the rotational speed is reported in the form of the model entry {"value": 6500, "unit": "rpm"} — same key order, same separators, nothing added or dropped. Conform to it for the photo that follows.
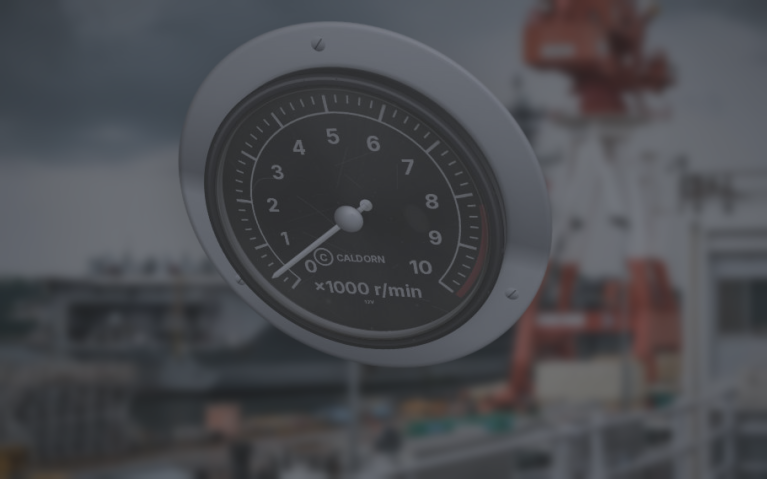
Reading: {"value": 400, "unit": "rpm"}
